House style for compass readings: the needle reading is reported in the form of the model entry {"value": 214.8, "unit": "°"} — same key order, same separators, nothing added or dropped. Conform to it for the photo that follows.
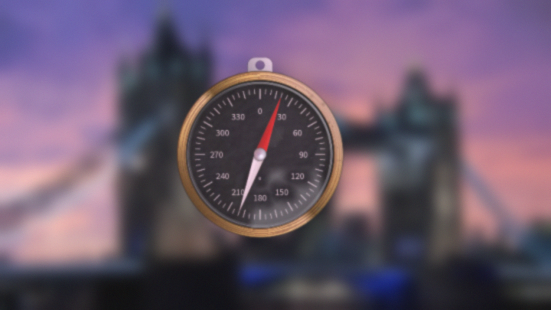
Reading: {"value": 20, "unit": "°"}
